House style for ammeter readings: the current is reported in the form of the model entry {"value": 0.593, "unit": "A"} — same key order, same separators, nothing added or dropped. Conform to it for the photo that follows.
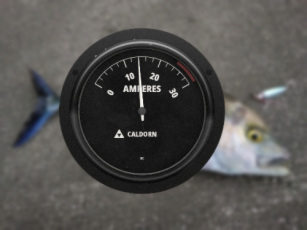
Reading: {"value": 14, "unit": "A"}
